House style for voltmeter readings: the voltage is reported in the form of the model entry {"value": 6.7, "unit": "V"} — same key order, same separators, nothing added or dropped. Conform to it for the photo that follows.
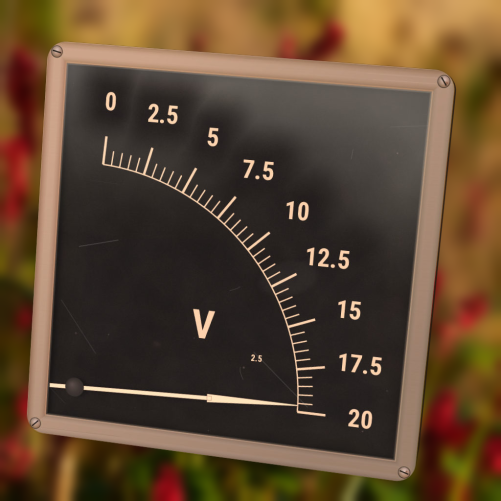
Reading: {"value": 19.5, "unit": "V"}
